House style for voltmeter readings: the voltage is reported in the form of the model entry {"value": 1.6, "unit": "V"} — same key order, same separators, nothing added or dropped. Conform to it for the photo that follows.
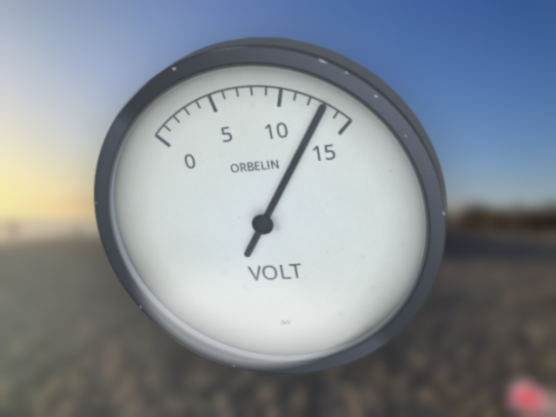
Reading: {"value": 13, "unit": "V"}
